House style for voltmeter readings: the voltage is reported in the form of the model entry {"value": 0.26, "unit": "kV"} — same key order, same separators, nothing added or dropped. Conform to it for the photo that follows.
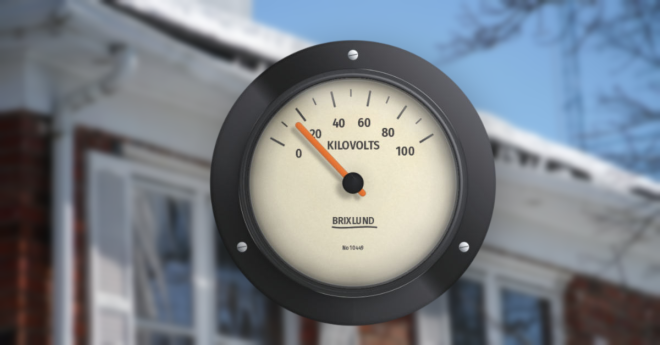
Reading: {"value": 15, "unit": "kV"}
